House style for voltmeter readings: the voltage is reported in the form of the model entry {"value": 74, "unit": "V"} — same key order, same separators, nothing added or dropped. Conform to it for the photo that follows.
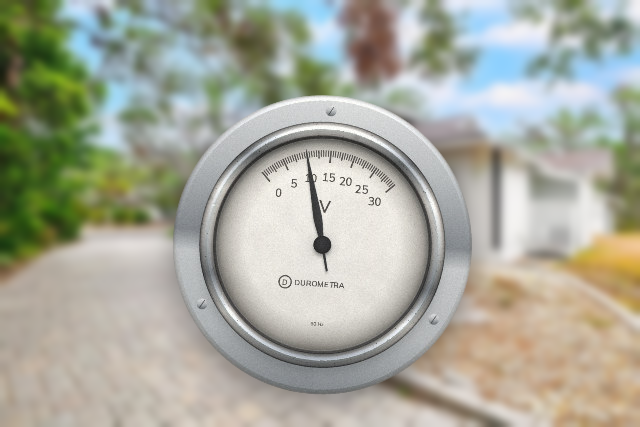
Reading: {"value": 10, "unit": "V"}
